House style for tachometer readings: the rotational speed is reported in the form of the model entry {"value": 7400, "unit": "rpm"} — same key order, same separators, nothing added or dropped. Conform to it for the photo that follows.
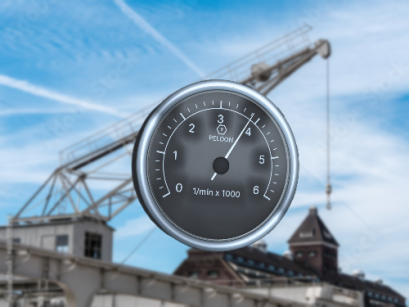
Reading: {"value": 3800, "unit": "rpm"}
